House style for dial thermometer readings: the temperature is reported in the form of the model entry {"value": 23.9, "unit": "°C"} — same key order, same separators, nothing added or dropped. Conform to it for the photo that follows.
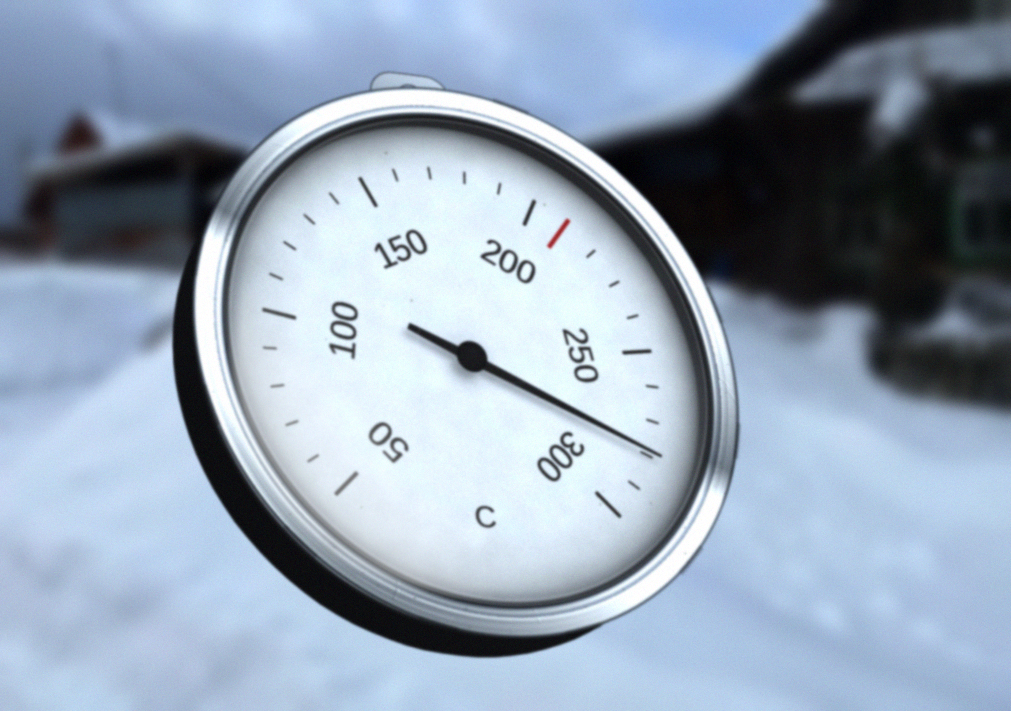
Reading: {"value": 280, "unit": "°C"}
